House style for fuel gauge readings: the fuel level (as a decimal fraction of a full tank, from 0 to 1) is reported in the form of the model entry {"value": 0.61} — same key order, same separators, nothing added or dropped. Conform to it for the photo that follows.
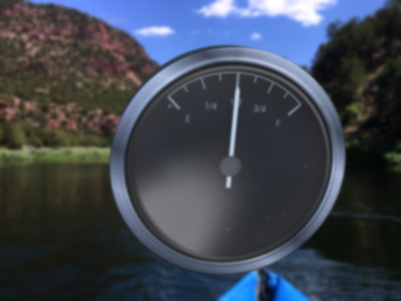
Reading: {"value": 0.5}
